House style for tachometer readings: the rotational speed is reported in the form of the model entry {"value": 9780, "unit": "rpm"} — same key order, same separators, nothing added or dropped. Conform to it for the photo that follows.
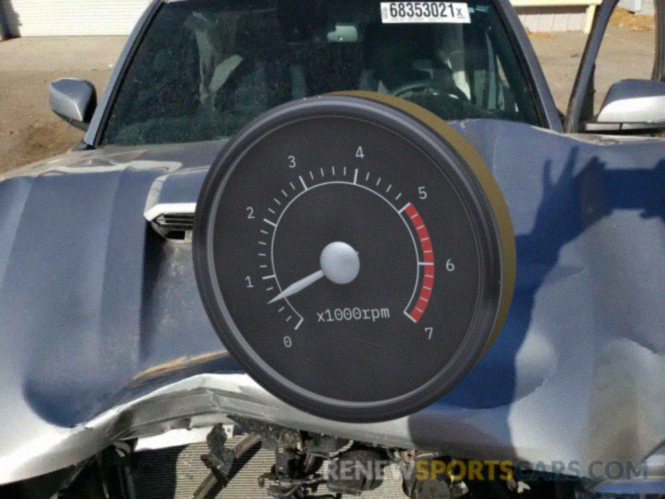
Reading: {"value": 600, "unit": "rpm"}
